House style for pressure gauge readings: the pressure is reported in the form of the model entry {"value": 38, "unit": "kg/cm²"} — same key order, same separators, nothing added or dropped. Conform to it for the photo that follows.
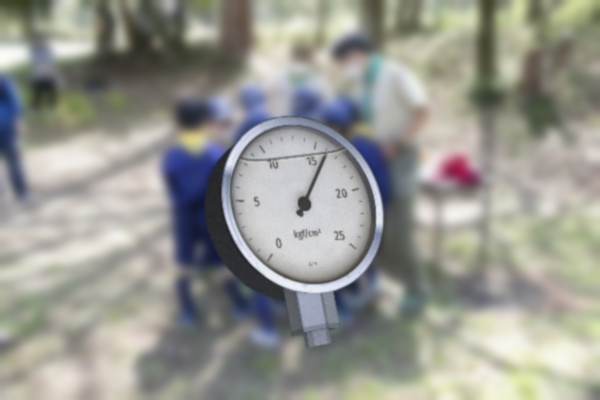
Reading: {"value": 16, "unit": "kg/cm²"}
